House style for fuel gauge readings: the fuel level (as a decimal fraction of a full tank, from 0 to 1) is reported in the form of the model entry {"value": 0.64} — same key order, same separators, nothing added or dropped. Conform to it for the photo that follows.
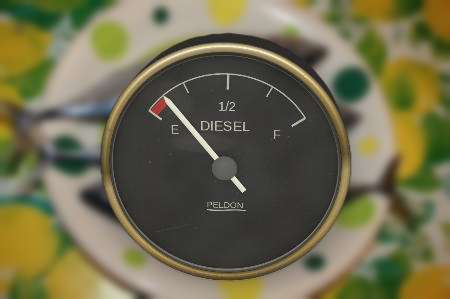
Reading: {"value": 0.125}
